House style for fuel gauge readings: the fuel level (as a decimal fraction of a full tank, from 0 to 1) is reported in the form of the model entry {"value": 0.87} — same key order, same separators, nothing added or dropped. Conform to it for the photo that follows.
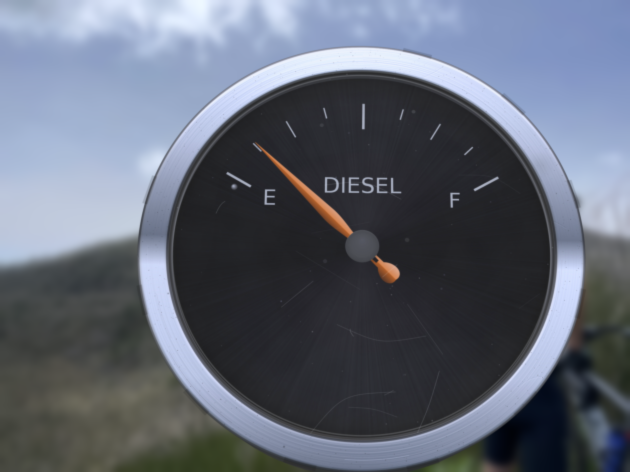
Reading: {"value": 0.125}
